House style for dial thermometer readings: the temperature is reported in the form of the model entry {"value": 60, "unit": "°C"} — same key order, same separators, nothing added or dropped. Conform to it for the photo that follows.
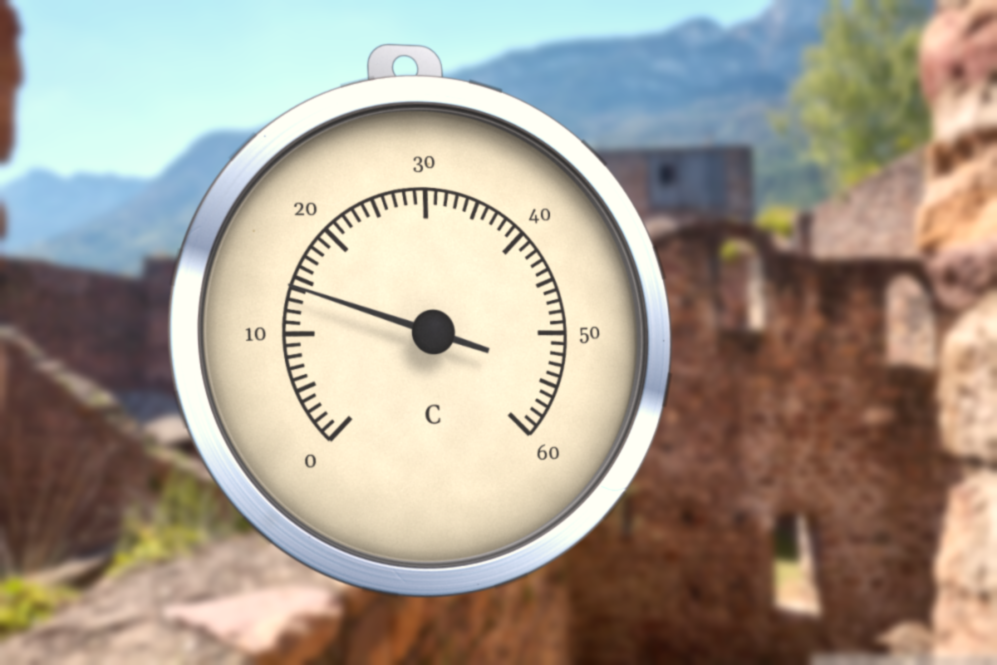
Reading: {"value": 14, "unit": "°C"}
